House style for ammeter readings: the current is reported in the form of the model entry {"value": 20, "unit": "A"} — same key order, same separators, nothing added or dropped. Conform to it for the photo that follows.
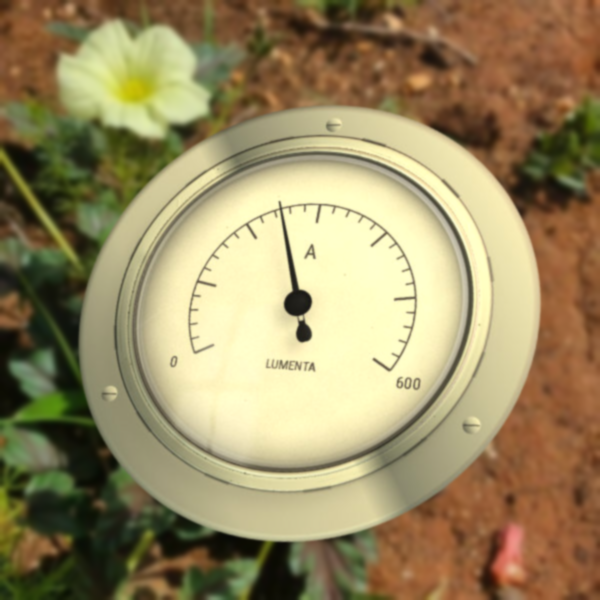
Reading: {"value": 250, "unit": "A"}
